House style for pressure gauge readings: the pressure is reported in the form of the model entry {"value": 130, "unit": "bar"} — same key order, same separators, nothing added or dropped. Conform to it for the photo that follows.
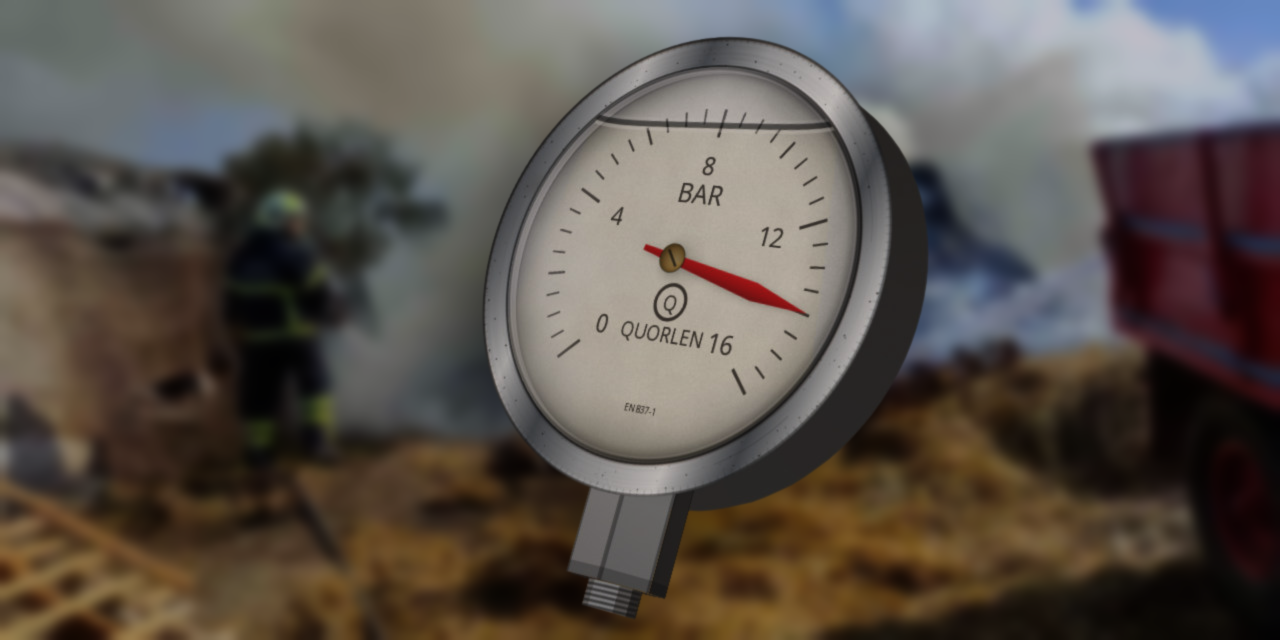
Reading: {"value": 14, "unit": "bar"}
